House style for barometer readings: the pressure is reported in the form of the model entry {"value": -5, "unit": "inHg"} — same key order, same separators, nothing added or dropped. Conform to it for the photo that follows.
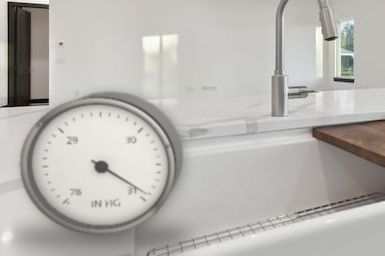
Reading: {"value": 30.9, "unit": "inHg"}
